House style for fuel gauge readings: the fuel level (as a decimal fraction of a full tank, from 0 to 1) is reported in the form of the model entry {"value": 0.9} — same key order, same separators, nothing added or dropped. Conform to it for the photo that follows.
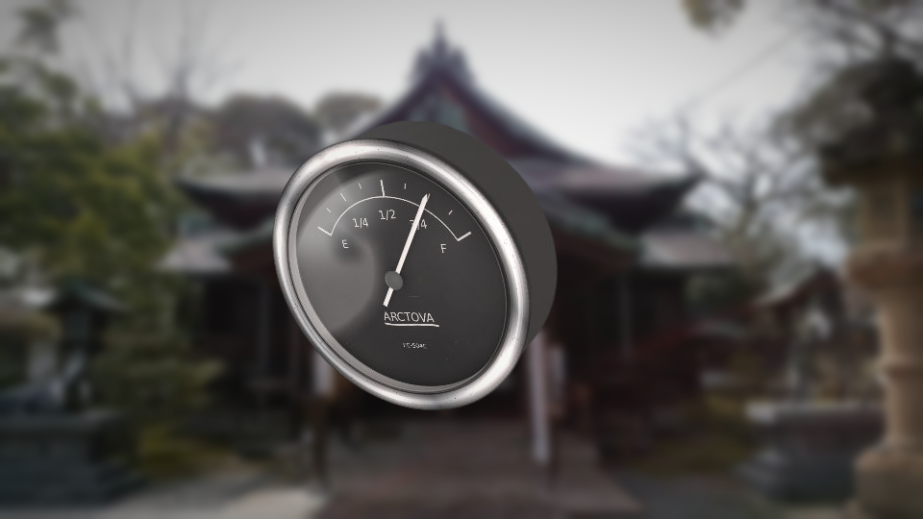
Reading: {"value": 0.75}
